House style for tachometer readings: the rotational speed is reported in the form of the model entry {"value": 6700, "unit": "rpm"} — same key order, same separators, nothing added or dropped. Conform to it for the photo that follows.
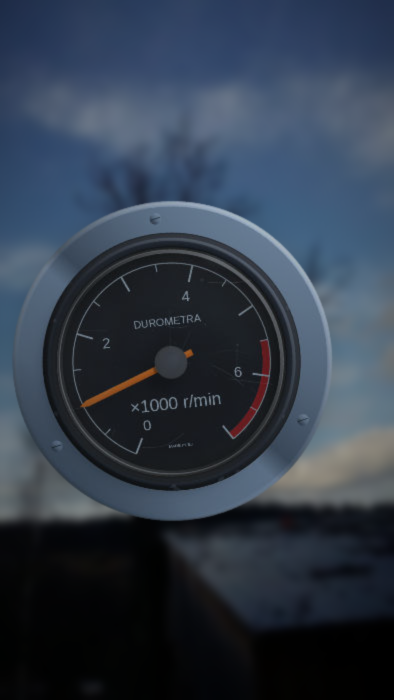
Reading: {"value": 1000, "unit": "rpm"}
